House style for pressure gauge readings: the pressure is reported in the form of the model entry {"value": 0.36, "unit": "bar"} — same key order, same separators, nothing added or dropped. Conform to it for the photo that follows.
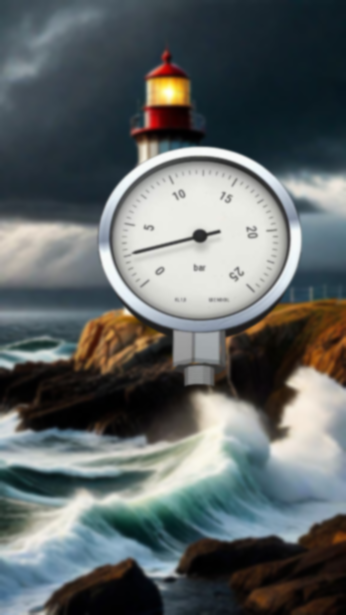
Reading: {"value": 2.5, "unit": "bar"}
